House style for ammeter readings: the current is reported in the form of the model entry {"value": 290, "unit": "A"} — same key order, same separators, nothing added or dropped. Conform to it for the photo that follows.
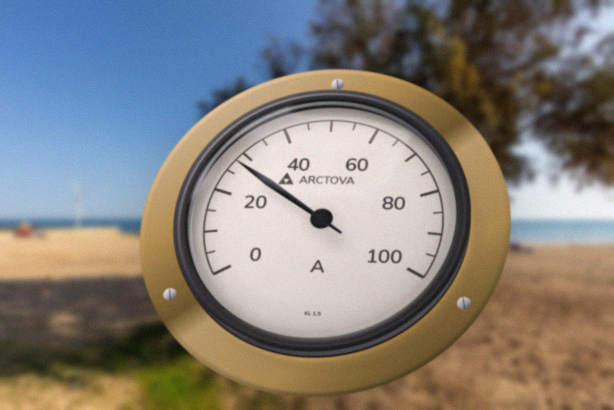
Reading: {"value": 27.5, "unit": "A"}
